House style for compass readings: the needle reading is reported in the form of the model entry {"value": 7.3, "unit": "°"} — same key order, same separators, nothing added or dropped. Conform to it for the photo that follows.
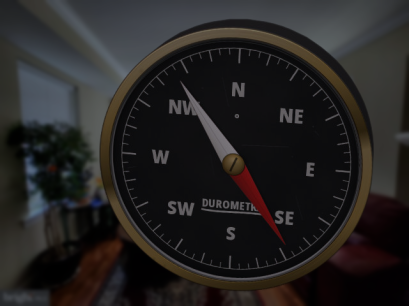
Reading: {"value": 145, "unit": "°"}
